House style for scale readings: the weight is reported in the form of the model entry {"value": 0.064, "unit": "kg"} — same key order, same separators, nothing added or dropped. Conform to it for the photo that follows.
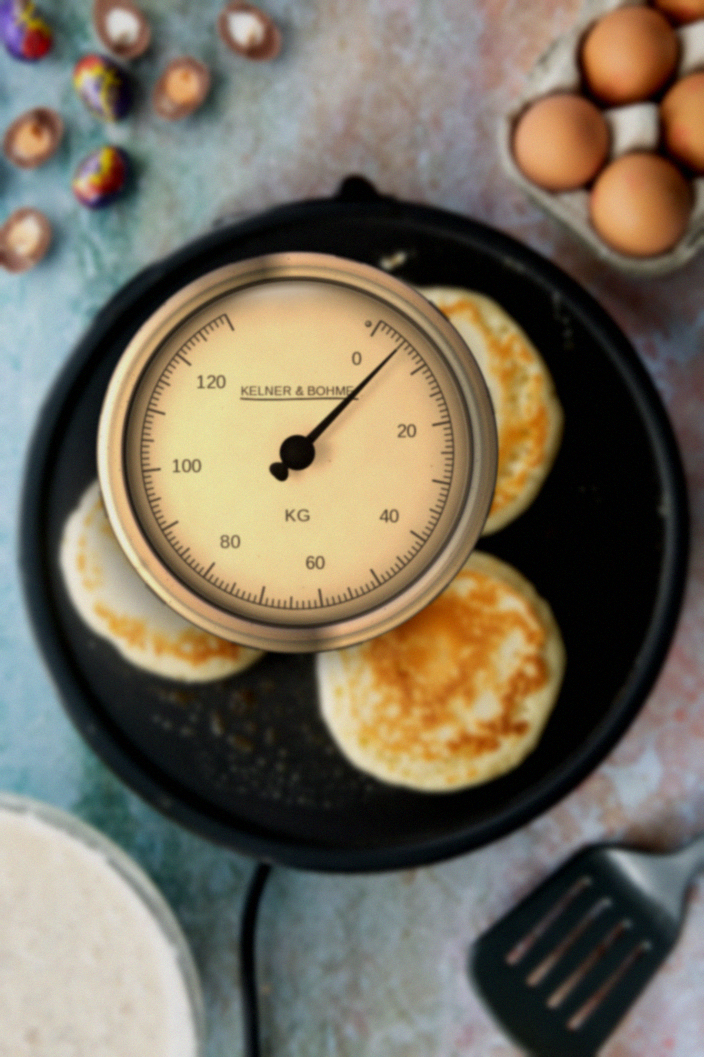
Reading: {"value": 5, "unit": "kg"}
